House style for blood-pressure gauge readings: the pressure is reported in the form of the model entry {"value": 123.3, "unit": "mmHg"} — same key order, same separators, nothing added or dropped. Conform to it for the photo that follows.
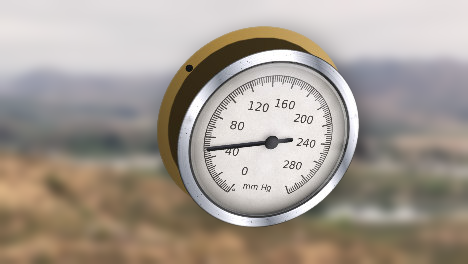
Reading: {"value": 50, "unit": "mmHg"}
